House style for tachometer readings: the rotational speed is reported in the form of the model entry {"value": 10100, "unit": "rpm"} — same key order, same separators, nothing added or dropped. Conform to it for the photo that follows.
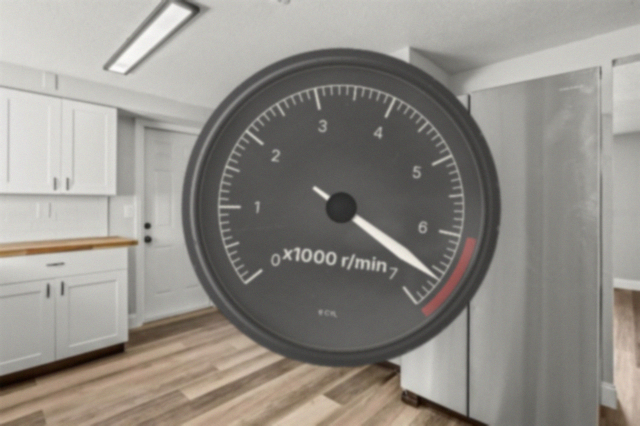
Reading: {"value": 6600, "unit": "rpm"}
